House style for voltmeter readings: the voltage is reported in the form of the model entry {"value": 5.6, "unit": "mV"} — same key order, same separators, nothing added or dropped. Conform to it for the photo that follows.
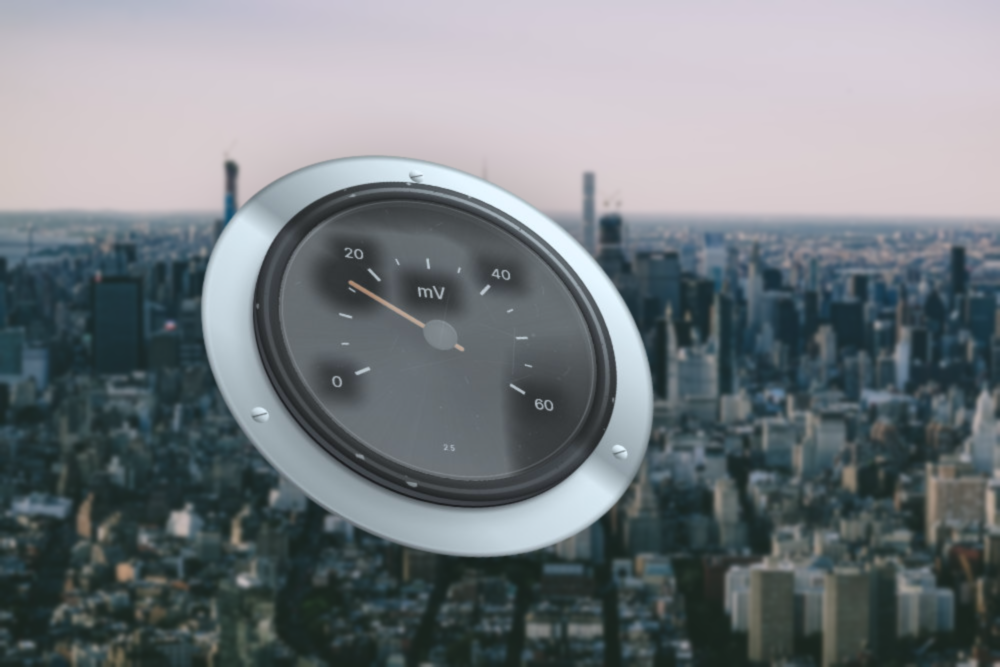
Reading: {"value": 15, "unit": "mV"}
